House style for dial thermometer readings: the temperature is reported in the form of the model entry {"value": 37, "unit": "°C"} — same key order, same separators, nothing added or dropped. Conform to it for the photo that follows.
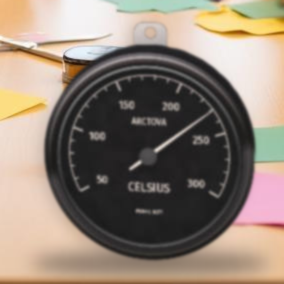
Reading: {"value": 230, "unit": "°C"}
